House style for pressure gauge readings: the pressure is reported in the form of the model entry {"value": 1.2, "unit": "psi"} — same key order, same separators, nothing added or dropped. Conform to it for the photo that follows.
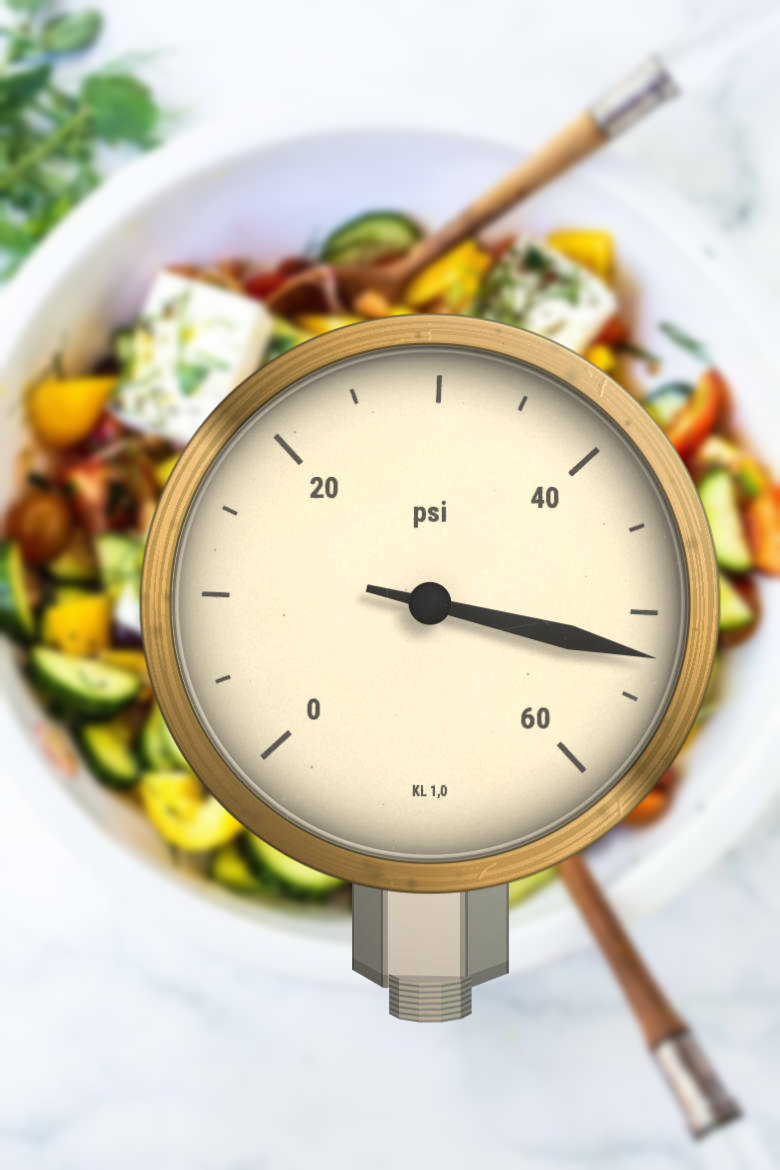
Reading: {"value": 52.5, "unit": "psi"}
